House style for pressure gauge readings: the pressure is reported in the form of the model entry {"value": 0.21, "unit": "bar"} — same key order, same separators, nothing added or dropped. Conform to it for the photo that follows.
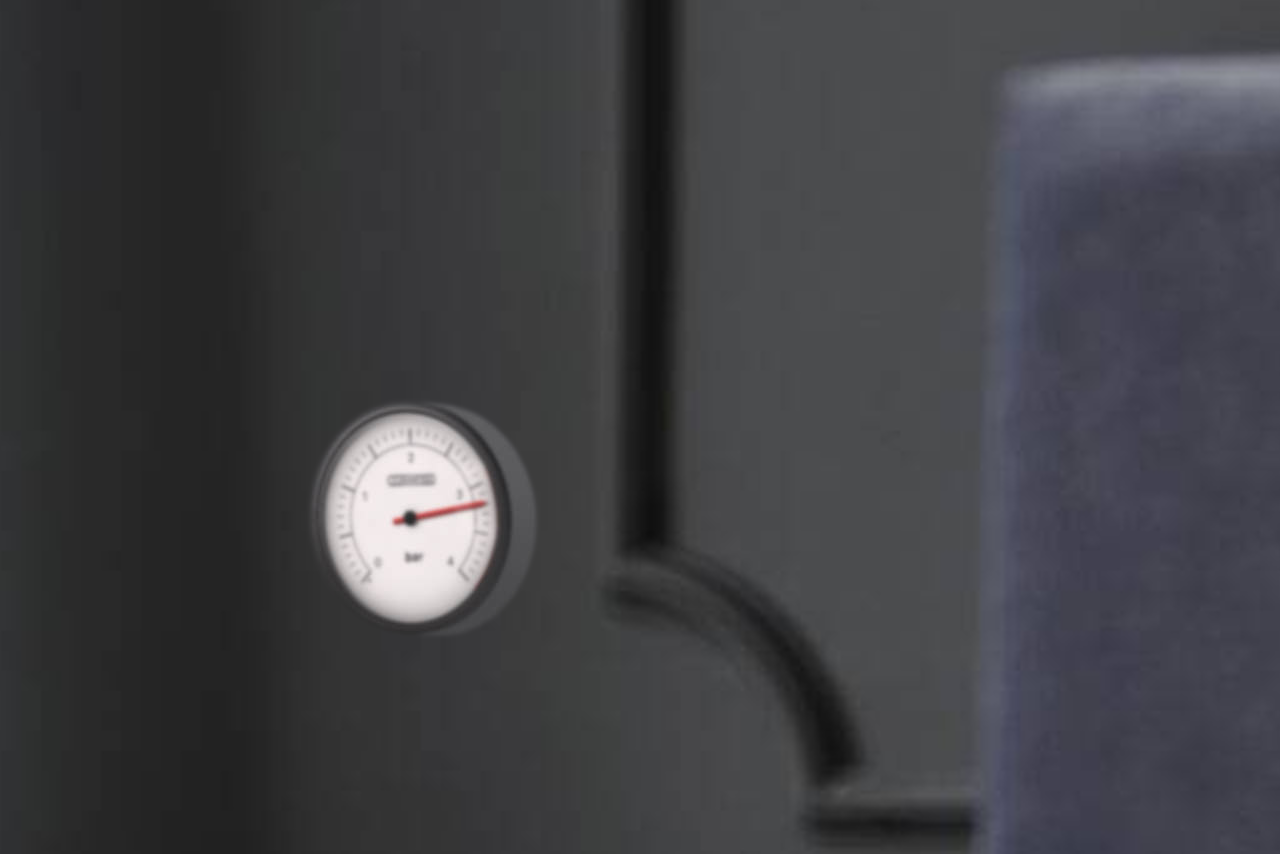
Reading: {"value": 3.2, "unit": "bar"}
